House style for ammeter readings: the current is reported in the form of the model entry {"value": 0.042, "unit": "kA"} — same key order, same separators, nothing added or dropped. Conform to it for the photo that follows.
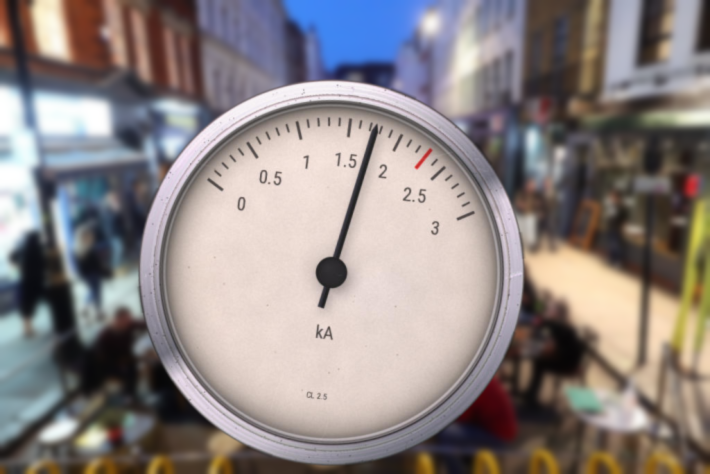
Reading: {"value": 1.75, "unit": "kA"}
